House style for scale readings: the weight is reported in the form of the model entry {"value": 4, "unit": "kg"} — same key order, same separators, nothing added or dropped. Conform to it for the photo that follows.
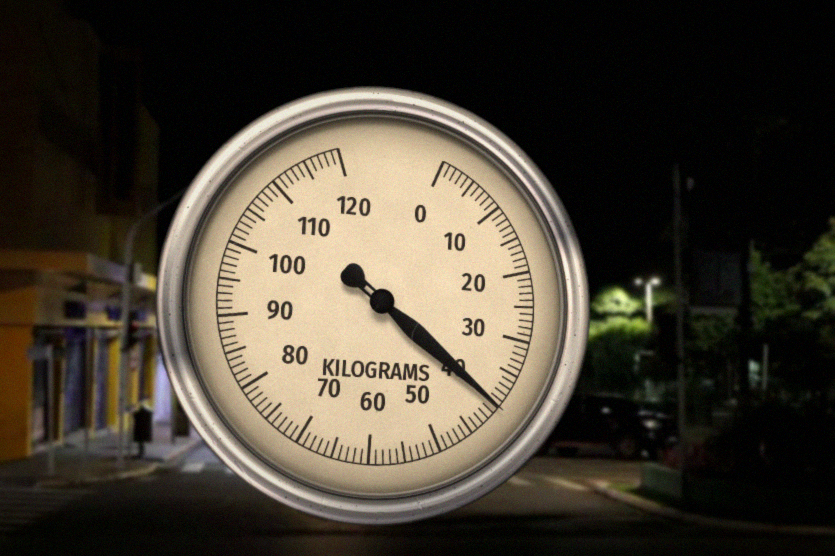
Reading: {"value": 40, "unit": "kg"}
